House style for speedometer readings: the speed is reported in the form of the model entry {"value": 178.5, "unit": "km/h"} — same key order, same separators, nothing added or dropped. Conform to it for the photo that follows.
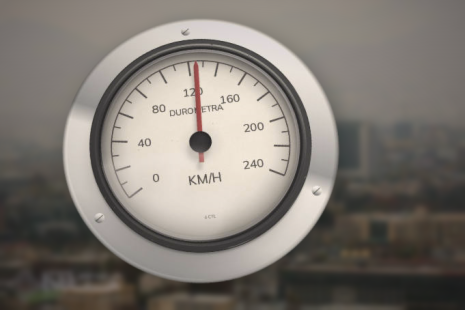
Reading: {"value": 125, "unit": "km/h"}
